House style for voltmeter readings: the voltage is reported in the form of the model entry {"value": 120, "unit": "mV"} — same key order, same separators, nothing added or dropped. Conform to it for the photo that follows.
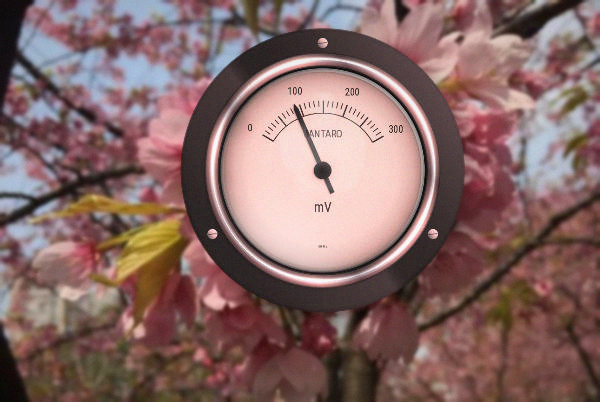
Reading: {"value": 90, "unit": "mV"}
